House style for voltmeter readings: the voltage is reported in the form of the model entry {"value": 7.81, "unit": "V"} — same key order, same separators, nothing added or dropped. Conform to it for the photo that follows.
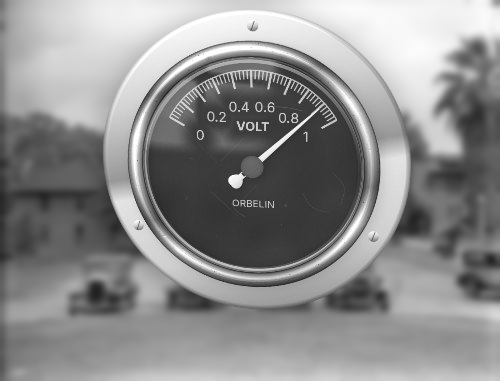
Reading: {"value": 0.9, "unit": "V"}
